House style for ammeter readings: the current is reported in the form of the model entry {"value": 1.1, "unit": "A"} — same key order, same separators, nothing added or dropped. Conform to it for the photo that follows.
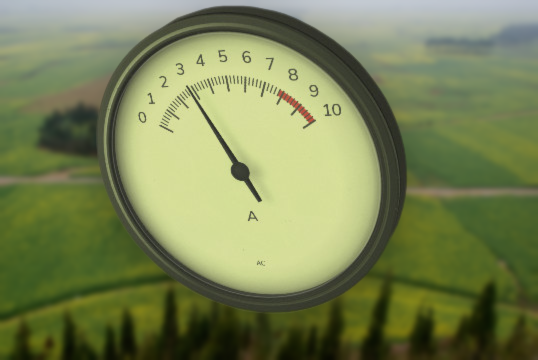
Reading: {"value": 3, "unit": "A"}
